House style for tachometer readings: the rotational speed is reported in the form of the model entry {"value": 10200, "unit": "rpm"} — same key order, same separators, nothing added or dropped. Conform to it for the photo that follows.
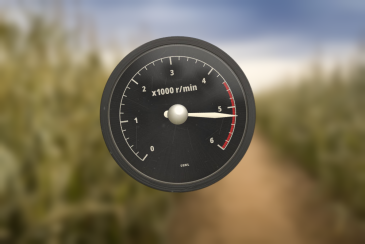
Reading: {"value": 5200, "unit": "rpm"}
